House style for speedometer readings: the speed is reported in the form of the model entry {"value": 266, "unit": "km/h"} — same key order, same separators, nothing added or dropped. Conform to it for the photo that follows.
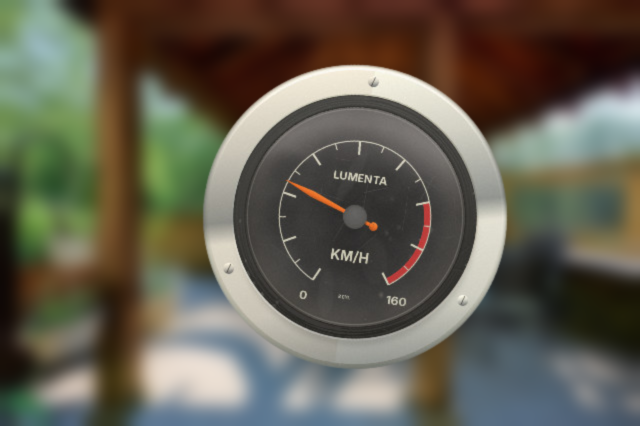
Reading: {"value": 45, "unit": "km/h"}
